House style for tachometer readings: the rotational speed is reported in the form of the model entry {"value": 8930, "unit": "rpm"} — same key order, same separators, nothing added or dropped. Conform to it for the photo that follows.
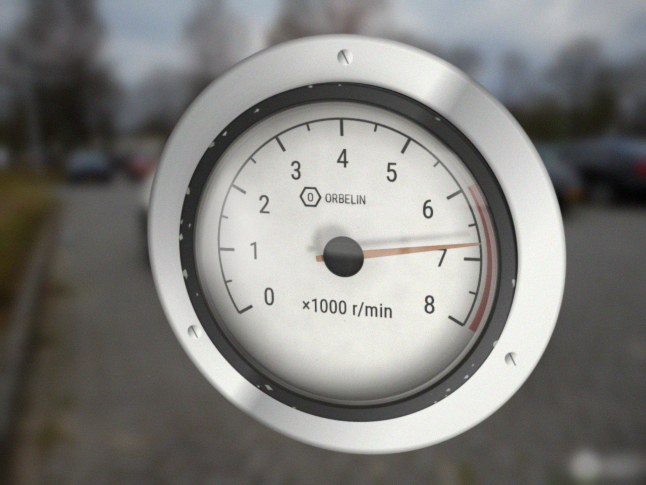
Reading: {"value": 6750, "unit": "rpm"}
